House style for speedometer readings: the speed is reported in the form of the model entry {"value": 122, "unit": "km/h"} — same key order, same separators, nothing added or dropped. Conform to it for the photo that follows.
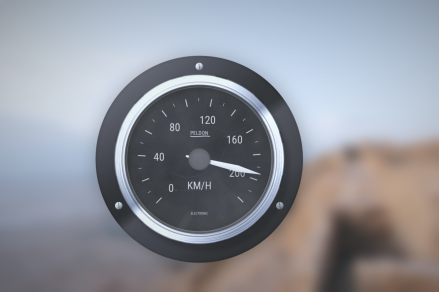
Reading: {"value": 195, "unit": "km/h"}
